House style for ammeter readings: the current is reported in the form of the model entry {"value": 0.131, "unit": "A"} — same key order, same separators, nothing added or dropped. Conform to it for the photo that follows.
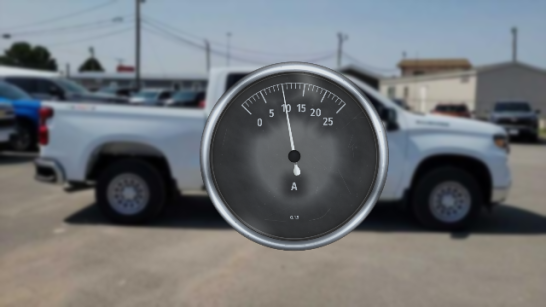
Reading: {"value": 10, "unit": "A"}
